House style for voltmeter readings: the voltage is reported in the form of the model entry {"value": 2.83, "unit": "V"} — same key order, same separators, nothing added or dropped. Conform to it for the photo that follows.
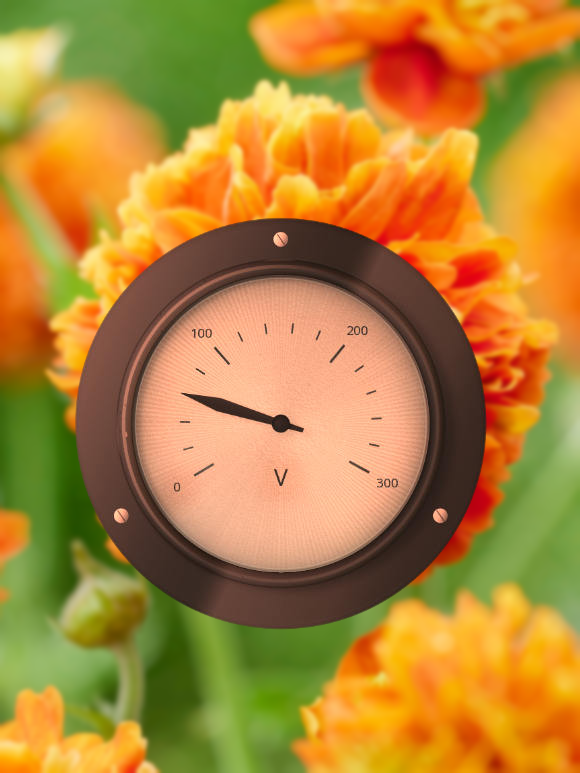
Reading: {"value": 60, "unit": "V"}
